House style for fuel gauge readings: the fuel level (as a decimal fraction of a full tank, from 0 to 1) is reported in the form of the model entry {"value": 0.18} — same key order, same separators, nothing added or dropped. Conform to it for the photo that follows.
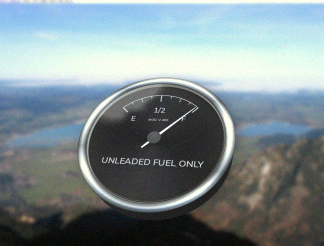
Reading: {"value": 1}
